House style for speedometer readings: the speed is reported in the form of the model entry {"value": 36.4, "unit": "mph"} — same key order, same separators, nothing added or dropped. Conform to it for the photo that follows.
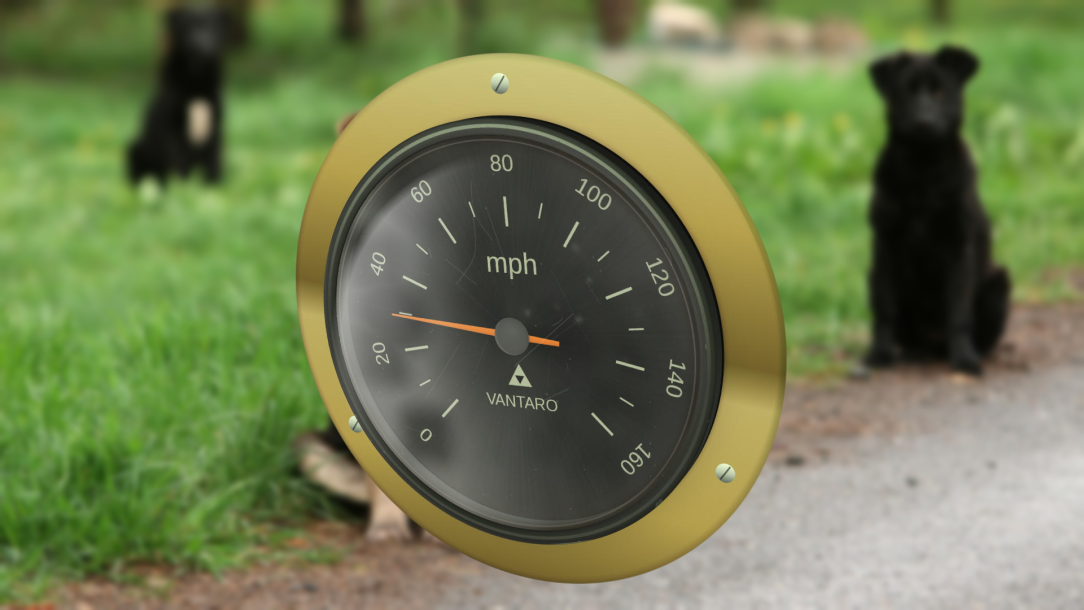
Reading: {"value": 30, "unit": "mph"}
